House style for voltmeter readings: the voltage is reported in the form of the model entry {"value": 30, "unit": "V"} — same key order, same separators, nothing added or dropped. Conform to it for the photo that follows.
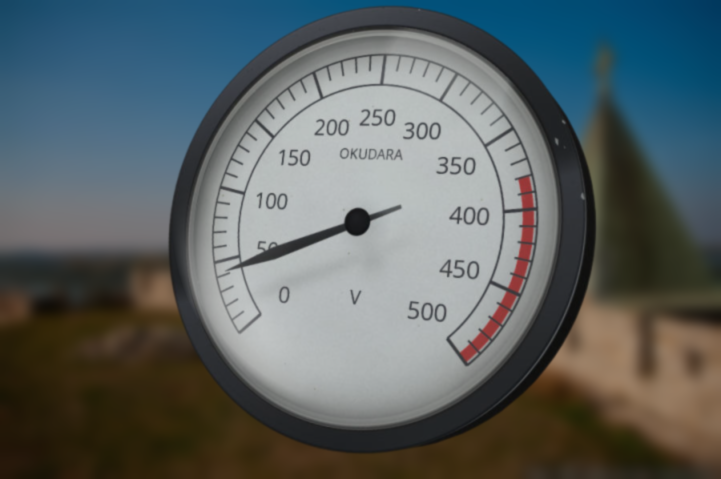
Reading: {"value": 40, "unit": "V"}
